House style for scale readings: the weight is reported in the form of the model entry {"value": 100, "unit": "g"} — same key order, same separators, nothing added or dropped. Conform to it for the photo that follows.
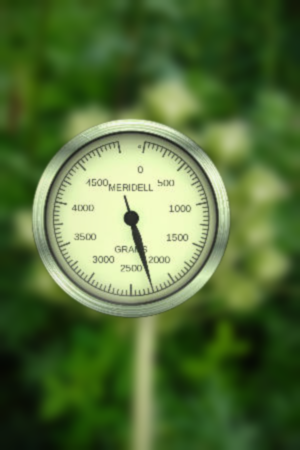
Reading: {"value": 2250, "unit": "g"}
